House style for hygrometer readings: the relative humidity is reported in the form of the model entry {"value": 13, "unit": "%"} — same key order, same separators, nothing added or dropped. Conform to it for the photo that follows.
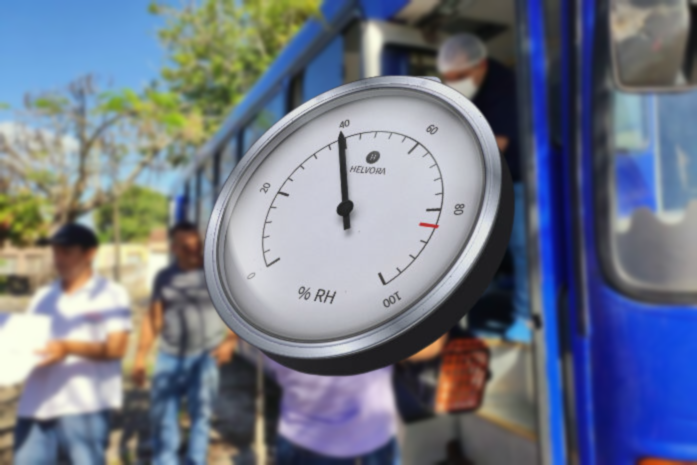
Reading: {"value": 40, "unit": "%"}
